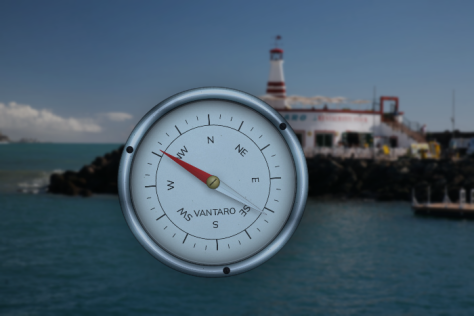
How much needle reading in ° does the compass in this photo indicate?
305 °
